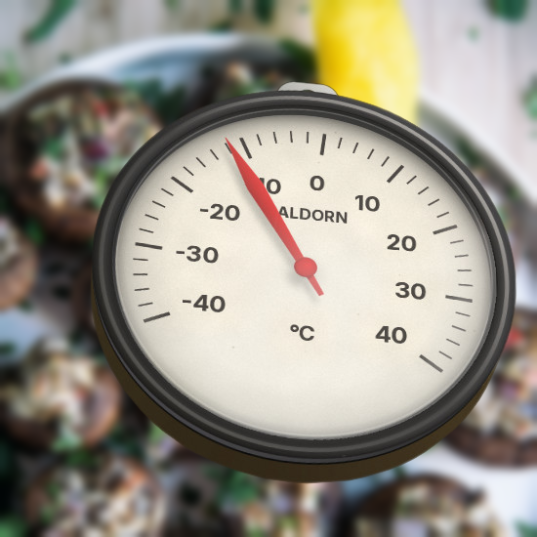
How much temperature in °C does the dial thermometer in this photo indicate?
-12 °C
